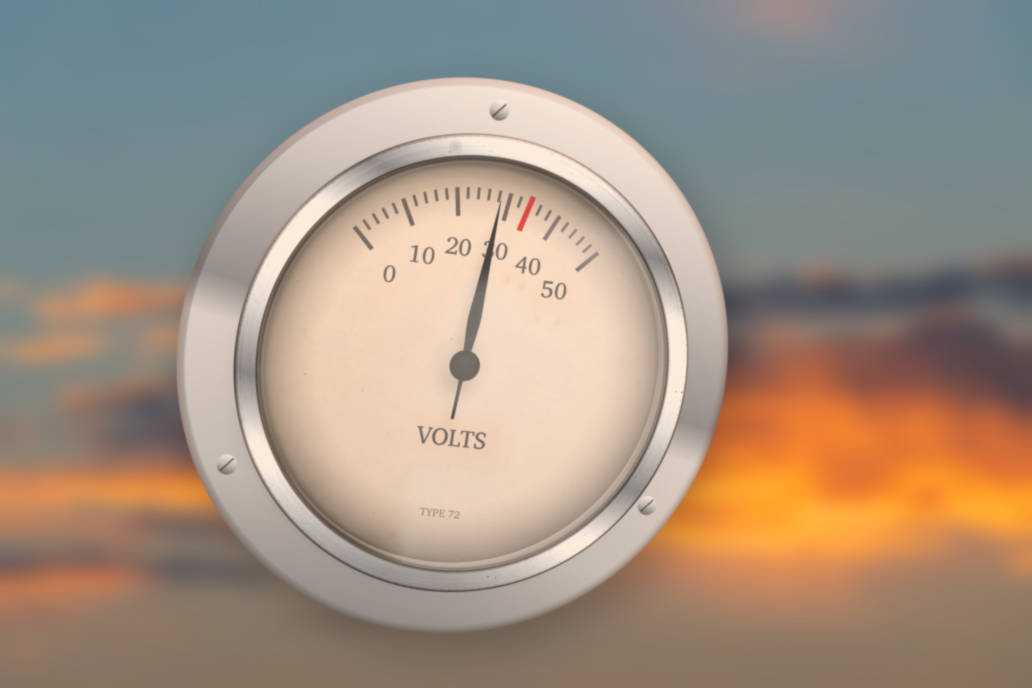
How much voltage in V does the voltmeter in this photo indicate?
28 V
